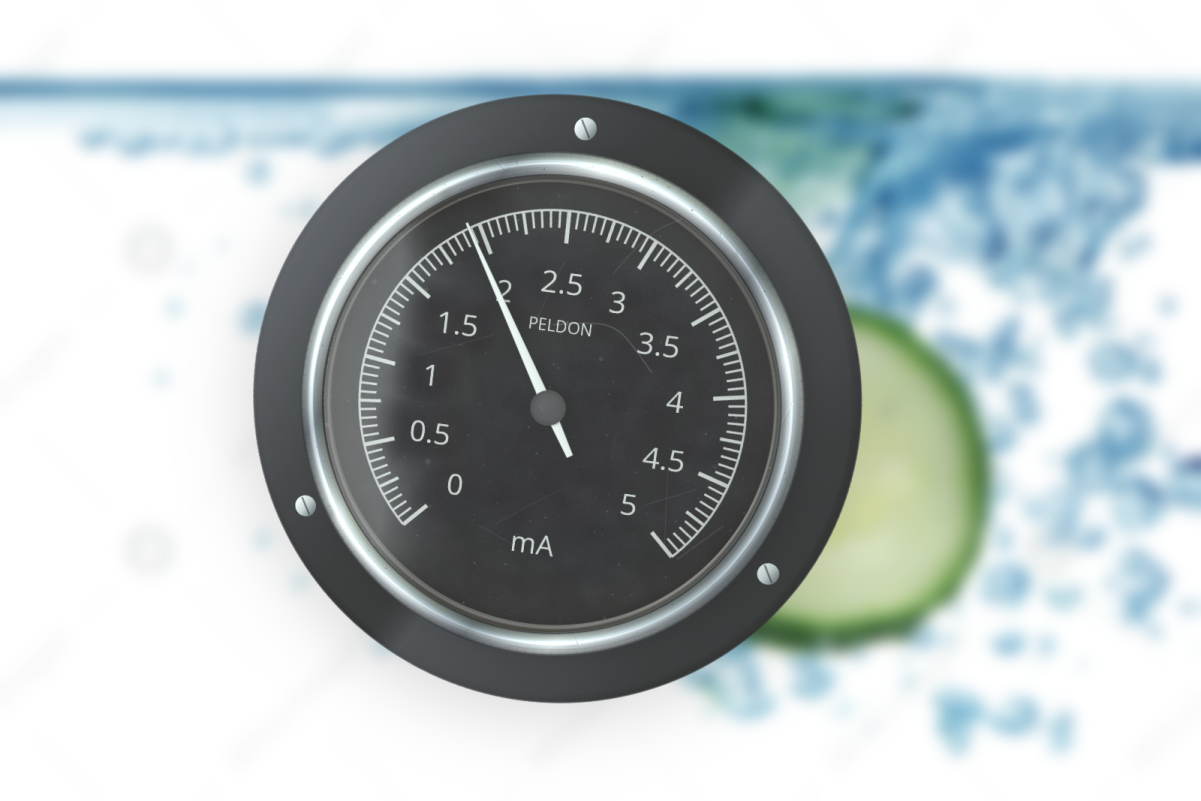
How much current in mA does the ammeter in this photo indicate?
1.95 mA
